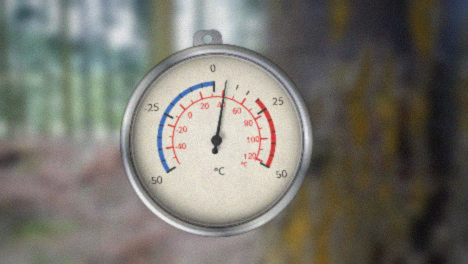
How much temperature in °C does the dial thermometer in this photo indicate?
5 °C
